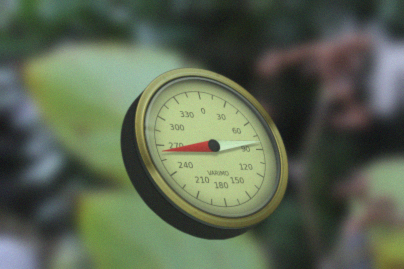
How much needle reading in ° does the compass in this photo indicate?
262.5 °
